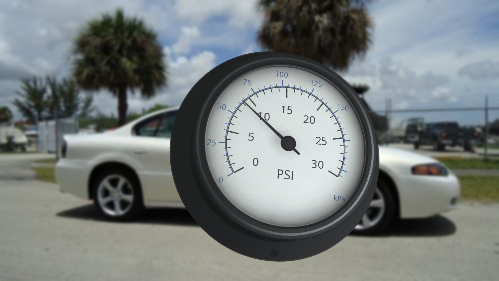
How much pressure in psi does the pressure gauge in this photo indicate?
9 psi
